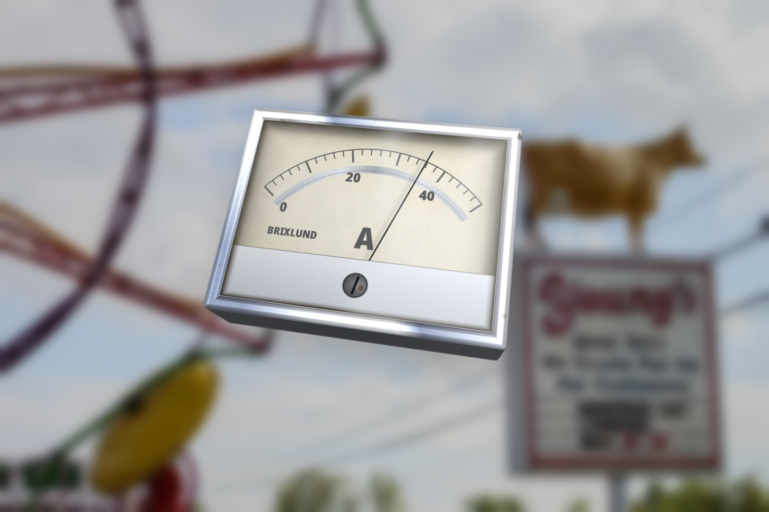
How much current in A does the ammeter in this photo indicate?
36 A
